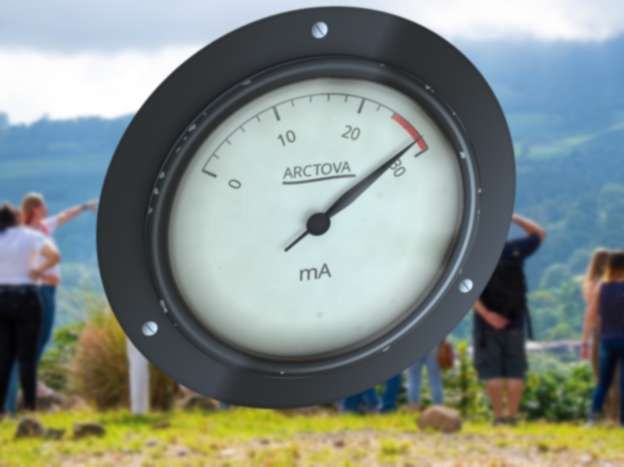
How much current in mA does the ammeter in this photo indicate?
28 mA
